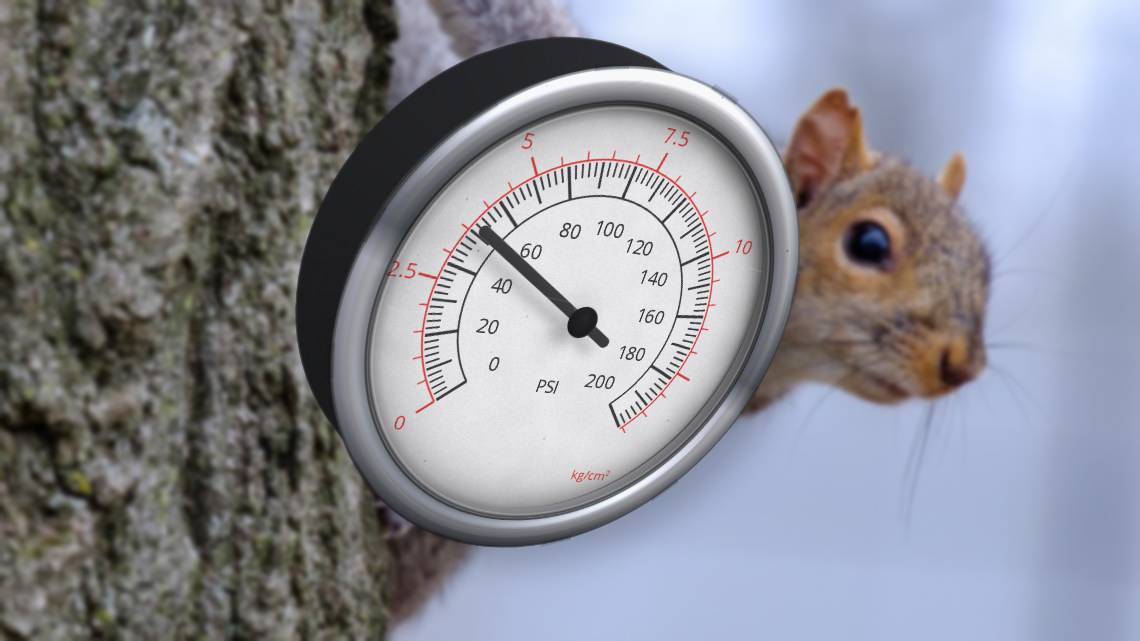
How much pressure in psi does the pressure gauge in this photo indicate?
52 psi
